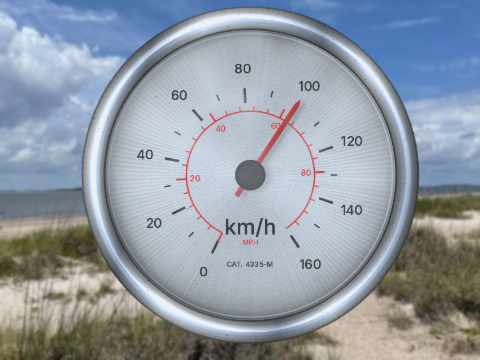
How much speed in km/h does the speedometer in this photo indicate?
100 km/h
